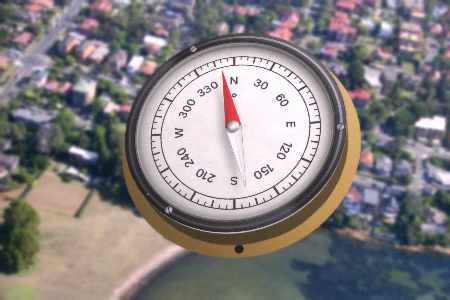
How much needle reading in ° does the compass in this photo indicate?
350 °
